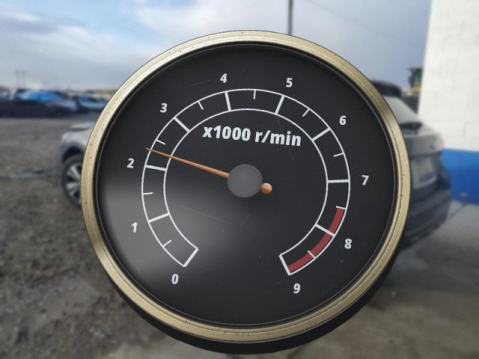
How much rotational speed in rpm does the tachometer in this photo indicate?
2250 rpm
